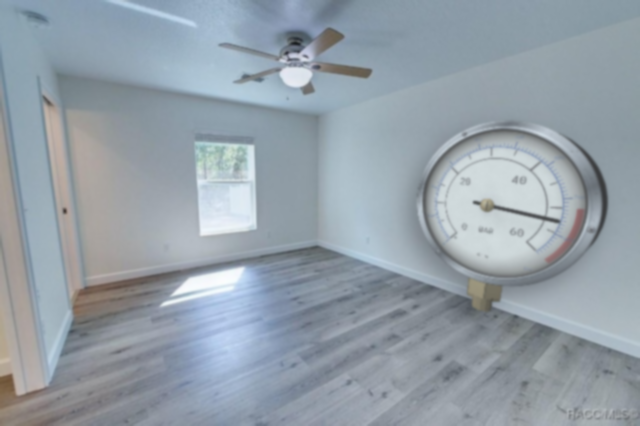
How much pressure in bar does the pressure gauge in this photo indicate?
52.5 bar
